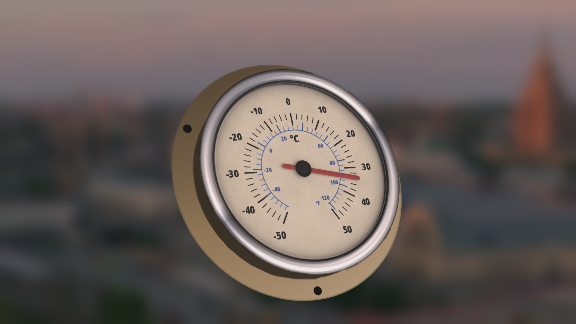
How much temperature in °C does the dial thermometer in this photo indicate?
34 °C
